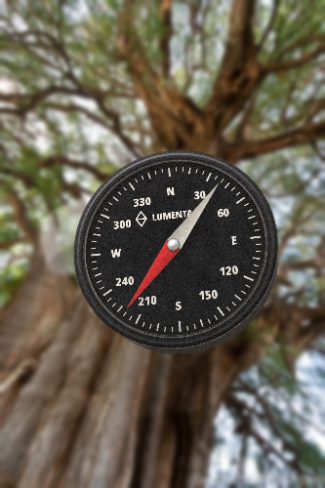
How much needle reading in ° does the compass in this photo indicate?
220 °
